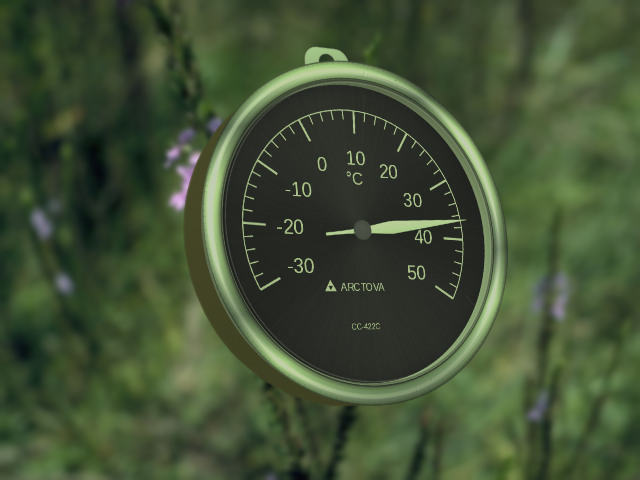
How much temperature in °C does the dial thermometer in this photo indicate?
37 °C
